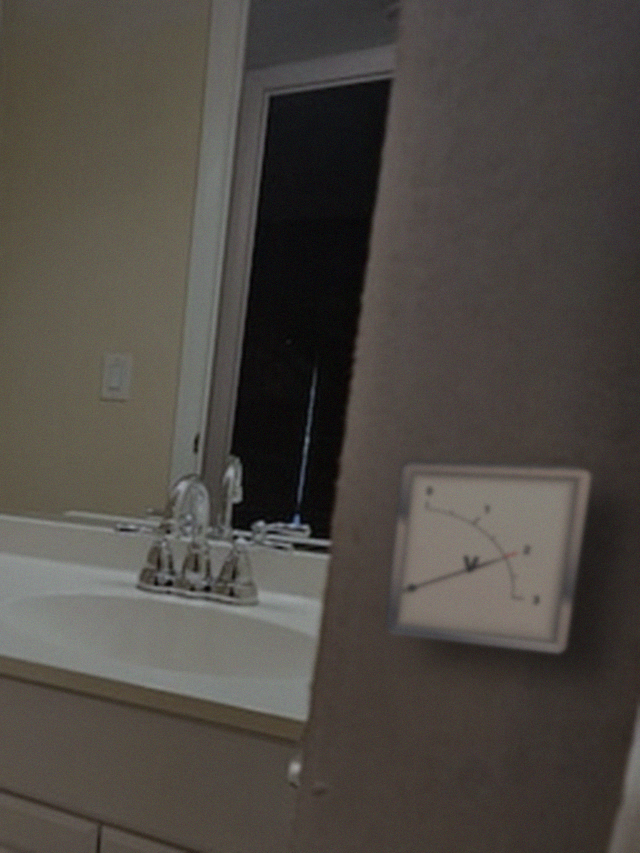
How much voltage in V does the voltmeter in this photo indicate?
2 V
